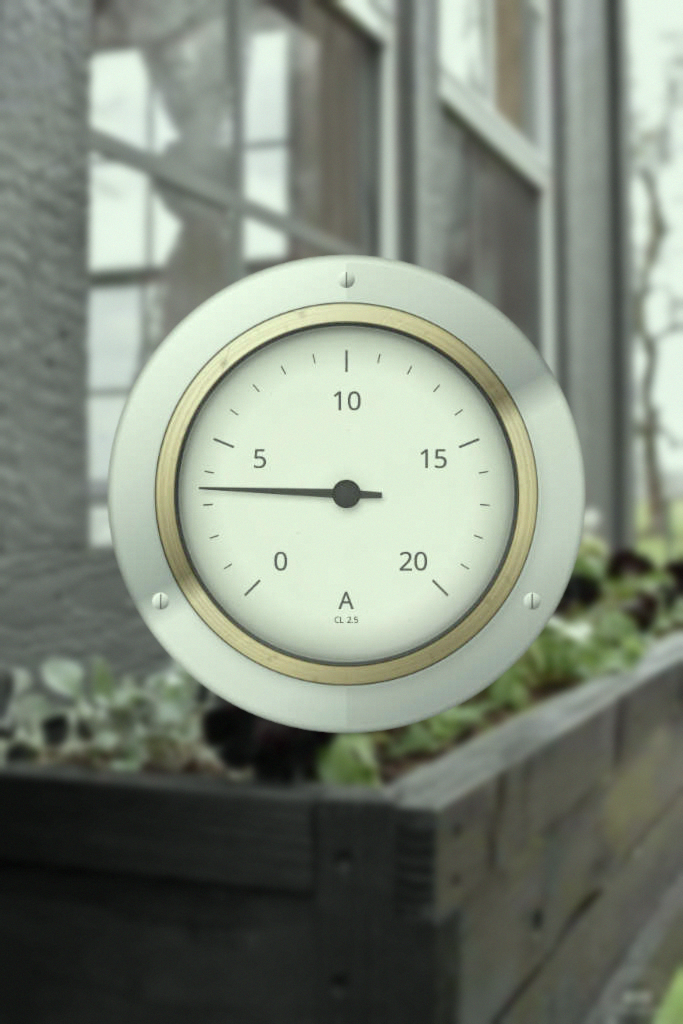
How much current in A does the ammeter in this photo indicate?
3.5 A
